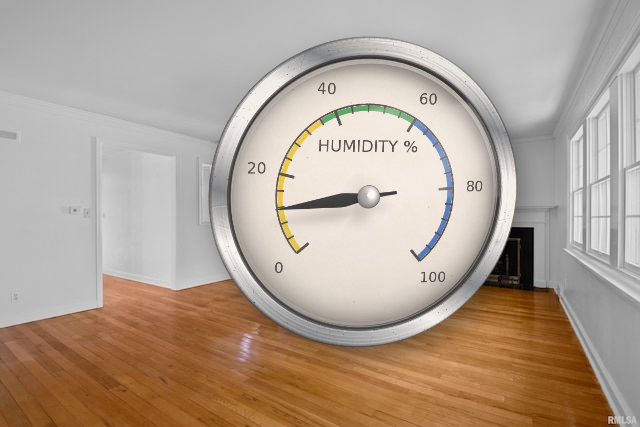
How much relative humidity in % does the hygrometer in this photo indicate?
12 %
